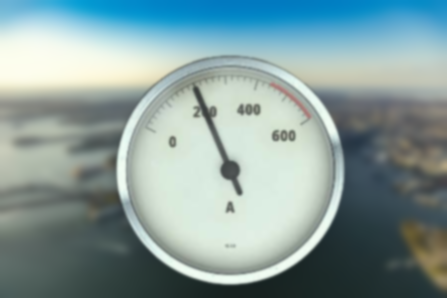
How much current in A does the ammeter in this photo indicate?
200 A
